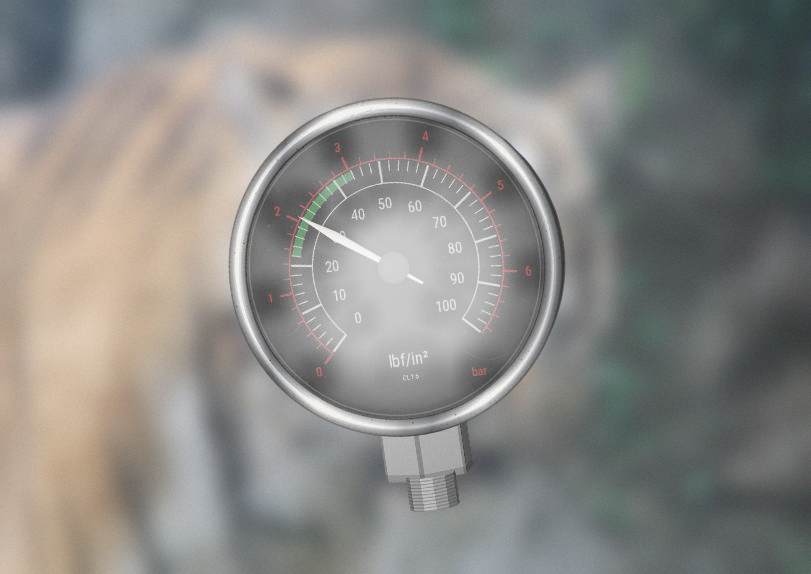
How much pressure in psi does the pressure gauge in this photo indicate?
30 psi
